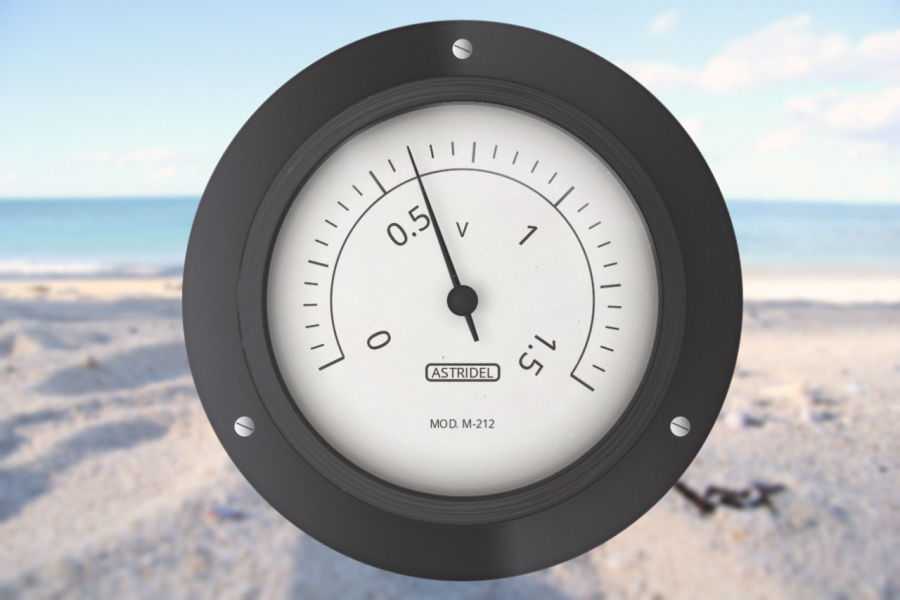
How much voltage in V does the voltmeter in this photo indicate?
0.6 V
